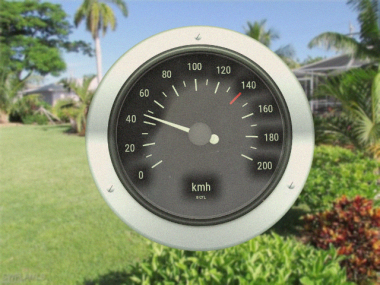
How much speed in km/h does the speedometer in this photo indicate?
45 km/h
